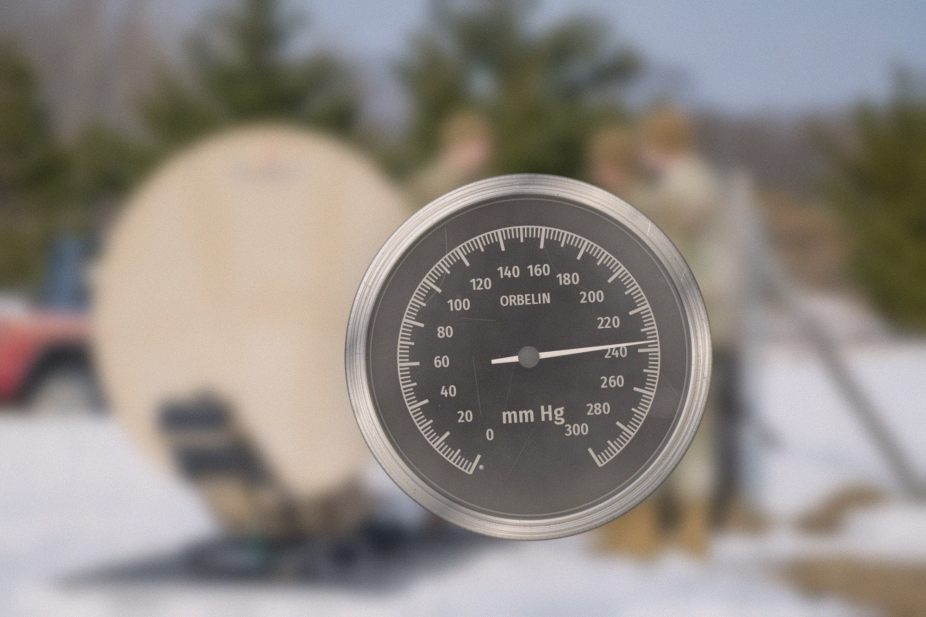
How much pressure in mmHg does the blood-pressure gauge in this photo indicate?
236 mmHg
